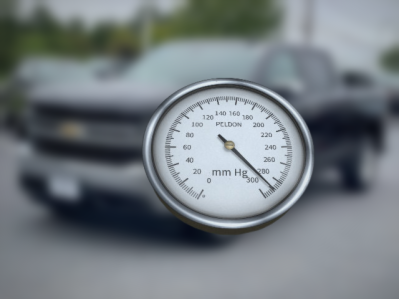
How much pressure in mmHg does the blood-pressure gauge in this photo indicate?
290 mmHg
